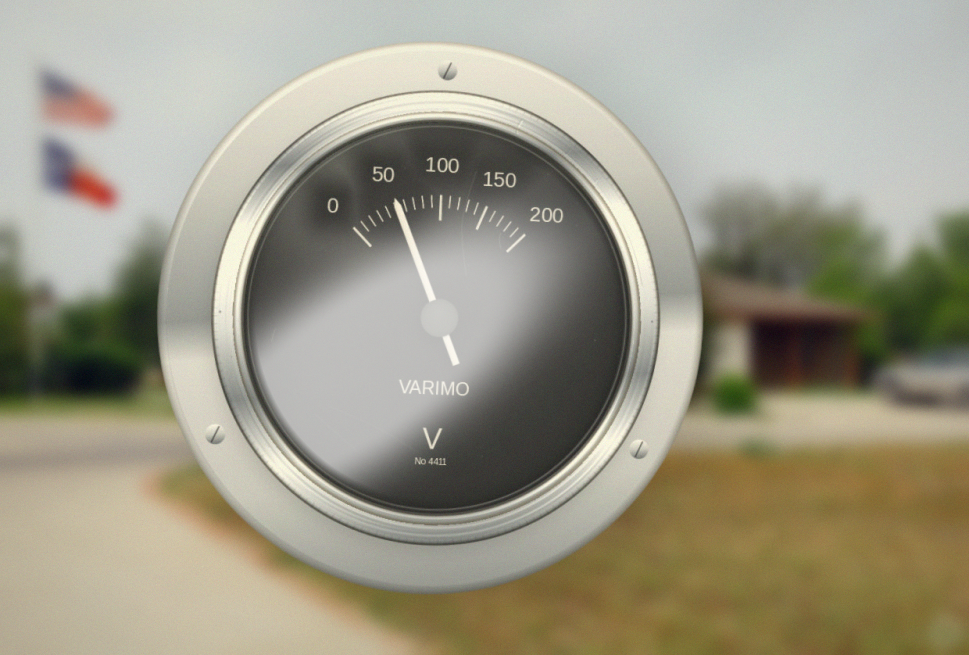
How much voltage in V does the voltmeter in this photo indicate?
50 V
